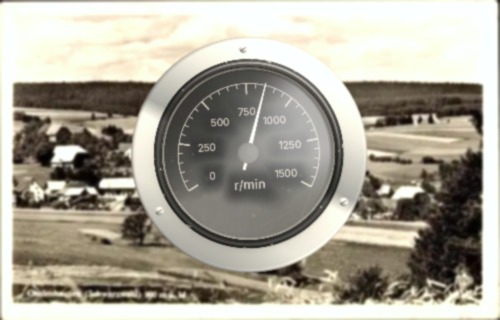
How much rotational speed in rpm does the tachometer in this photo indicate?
850 rpm
